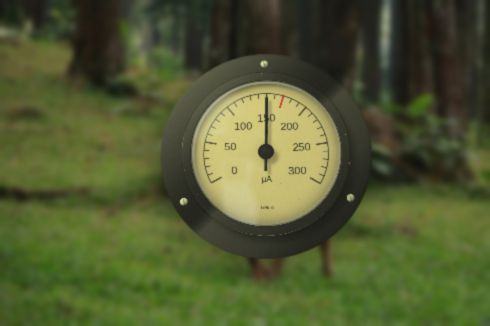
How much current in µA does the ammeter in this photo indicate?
150 µA
